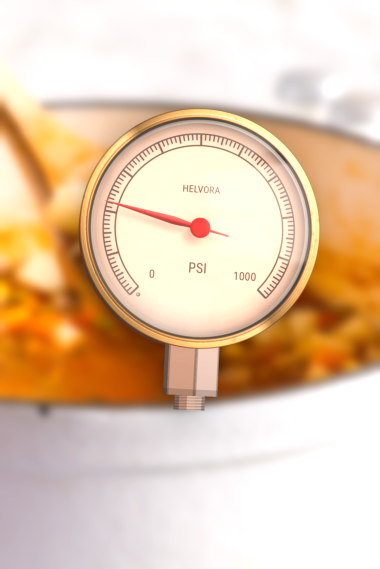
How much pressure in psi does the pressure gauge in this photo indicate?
220 psi
